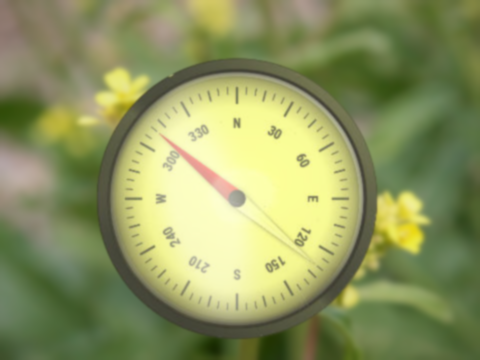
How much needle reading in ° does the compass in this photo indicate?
310 °
